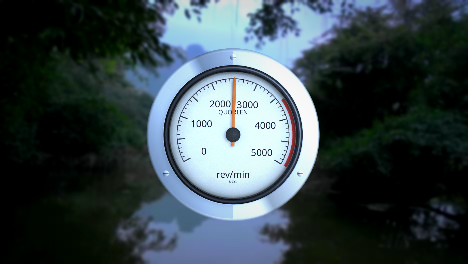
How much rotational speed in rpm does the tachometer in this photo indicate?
2500 rpm
